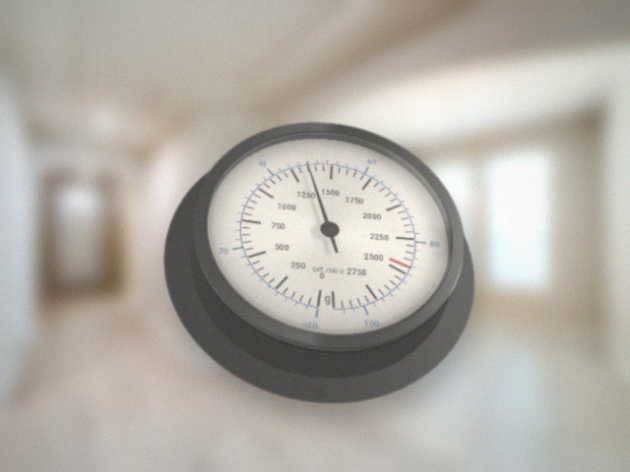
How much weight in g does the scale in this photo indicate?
1350 g
